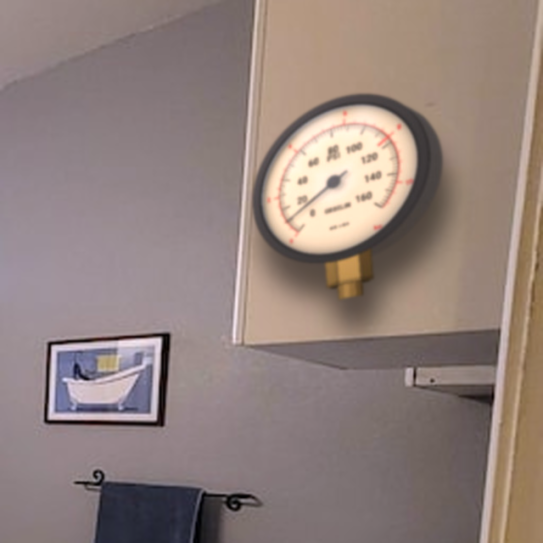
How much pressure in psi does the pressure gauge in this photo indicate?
10 psi
